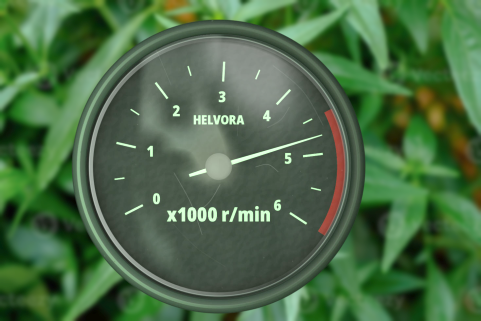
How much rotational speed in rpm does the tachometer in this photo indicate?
4750 rpm
